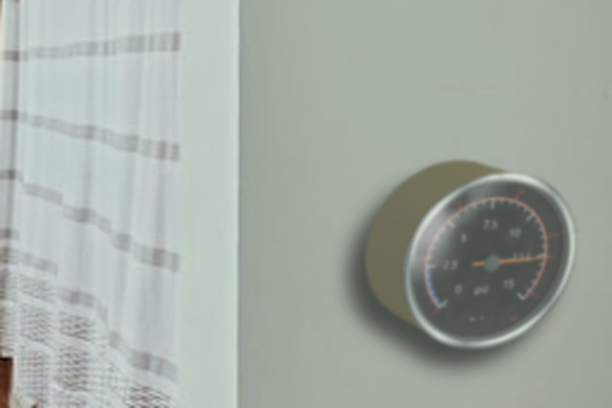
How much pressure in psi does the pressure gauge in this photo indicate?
12.5 psi
